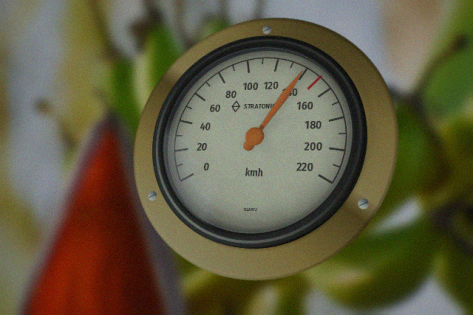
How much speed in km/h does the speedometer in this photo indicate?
140 km/h
